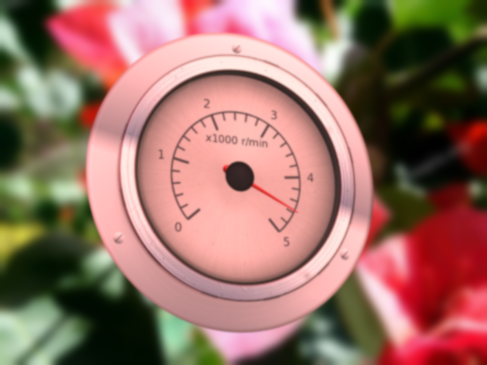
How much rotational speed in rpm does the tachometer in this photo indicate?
4600 rpm
